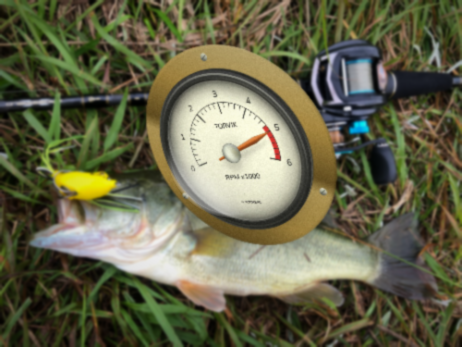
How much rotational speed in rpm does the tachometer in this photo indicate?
5000 rpm
